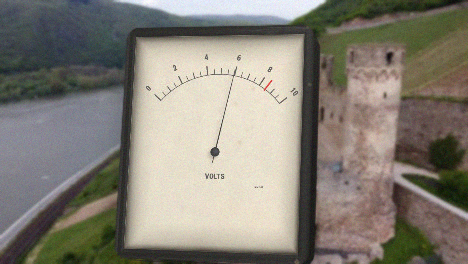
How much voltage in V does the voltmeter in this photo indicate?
6 V
